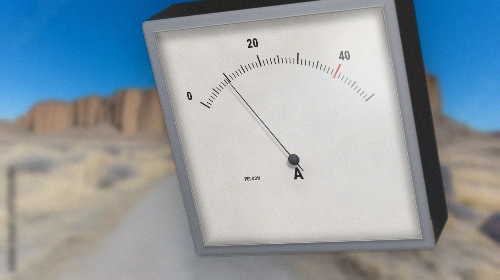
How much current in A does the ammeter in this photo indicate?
10 A
